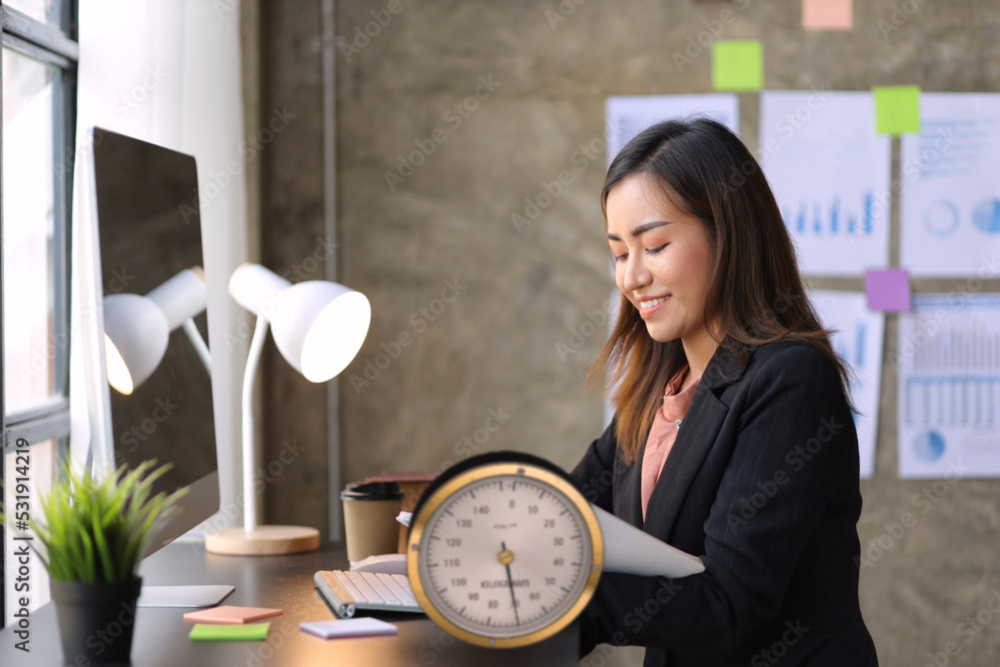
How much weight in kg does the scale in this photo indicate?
70 kg
